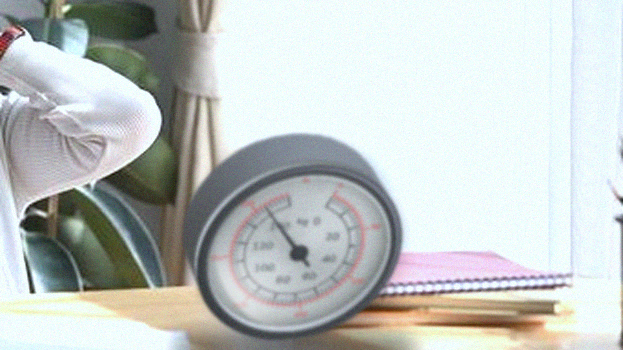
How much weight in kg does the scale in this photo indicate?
140 kg
